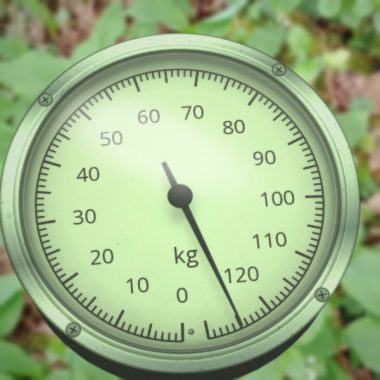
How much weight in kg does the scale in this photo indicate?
125 kg
